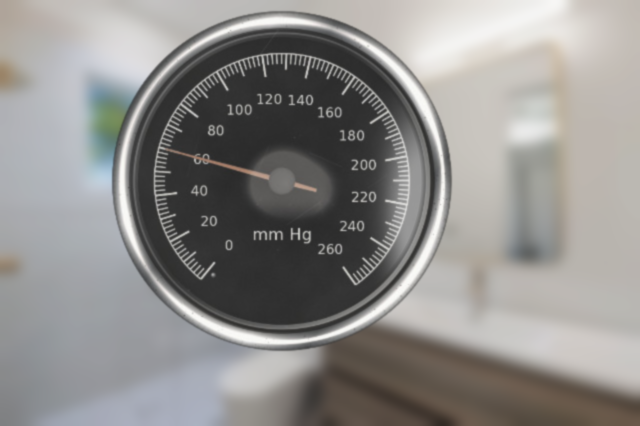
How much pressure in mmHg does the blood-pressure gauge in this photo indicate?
60 mmHg
